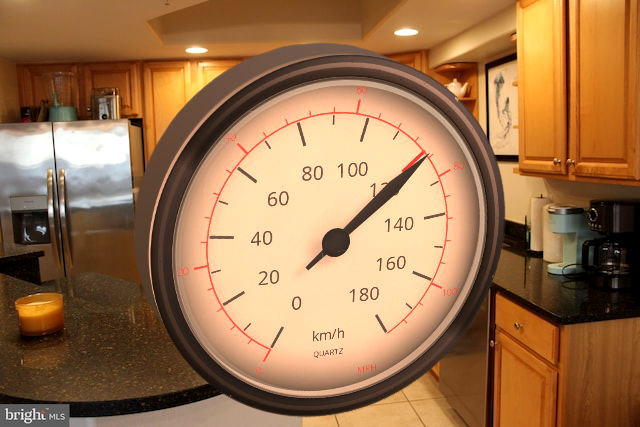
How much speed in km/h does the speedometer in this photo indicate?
120 km/h
